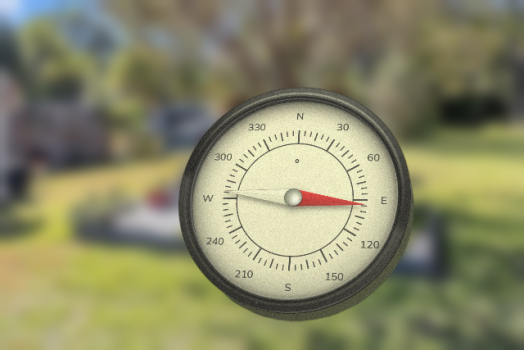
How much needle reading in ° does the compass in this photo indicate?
95 °
